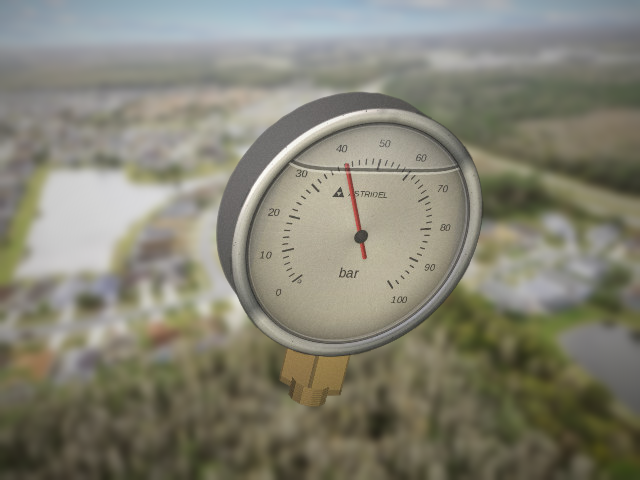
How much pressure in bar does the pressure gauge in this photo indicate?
40 bar
